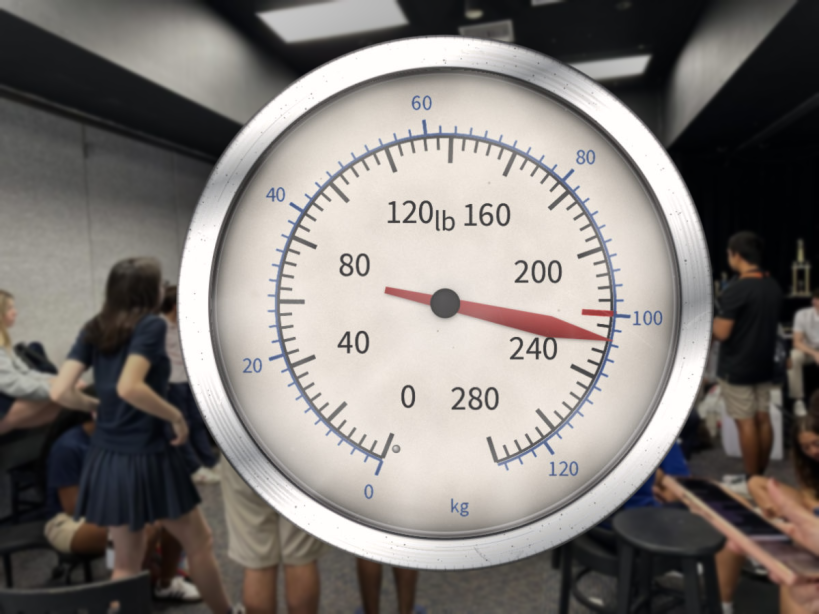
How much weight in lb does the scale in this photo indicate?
228 lb
